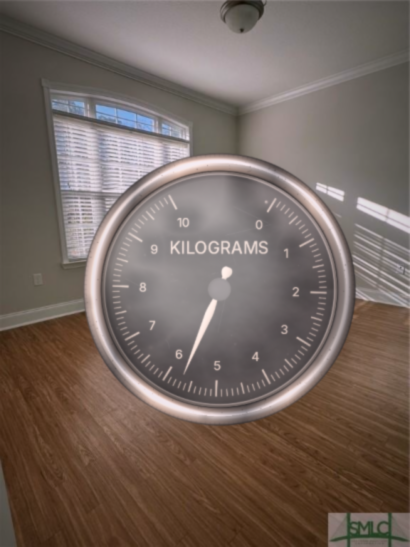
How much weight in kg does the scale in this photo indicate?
5.7 kg
